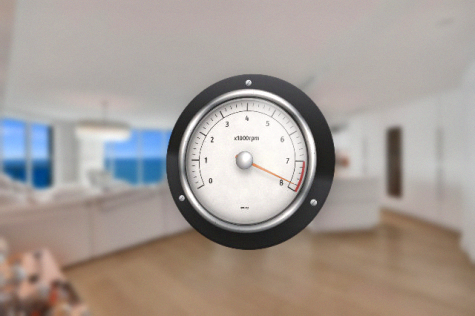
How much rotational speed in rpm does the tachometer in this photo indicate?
7800 rpm
